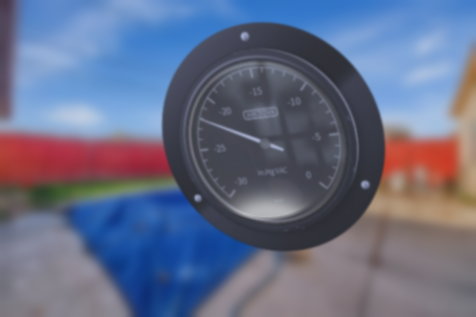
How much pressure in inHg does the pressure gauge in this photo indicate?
-22 inHg
